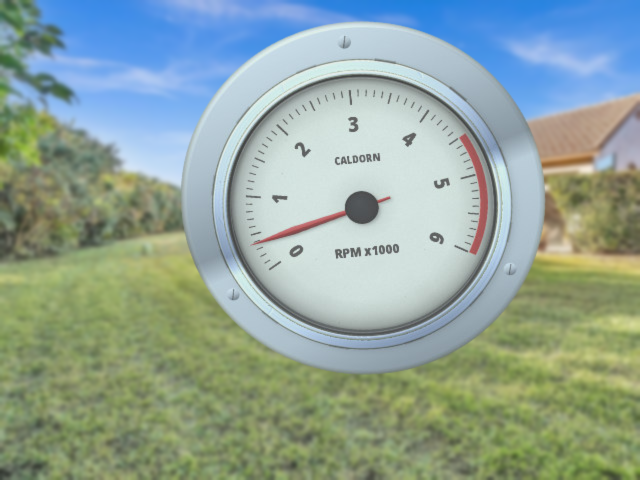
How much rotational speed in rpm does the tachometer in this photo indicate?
400 rpm
